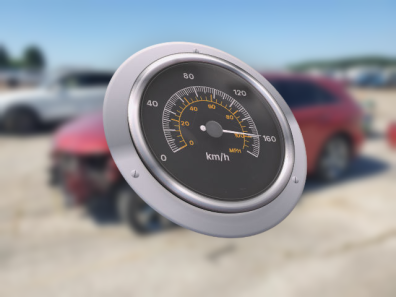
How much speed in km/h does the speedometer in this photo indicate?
160 km/h
